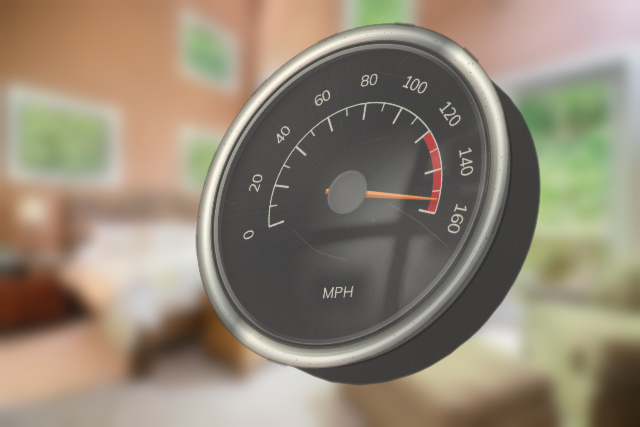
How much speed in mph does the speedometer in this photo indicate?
155 mph
